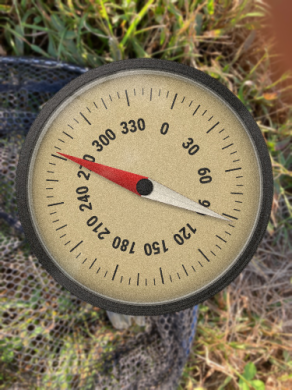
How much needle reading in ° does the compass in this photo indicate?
272.5 °
